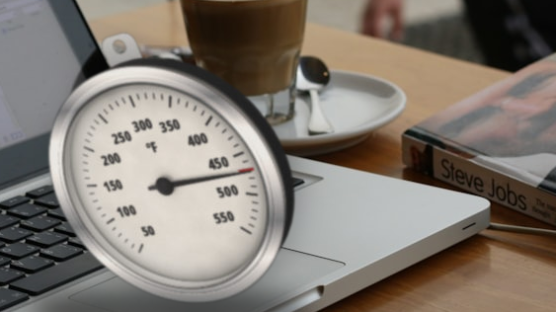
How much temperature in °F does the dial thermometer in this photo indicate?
470 °F
